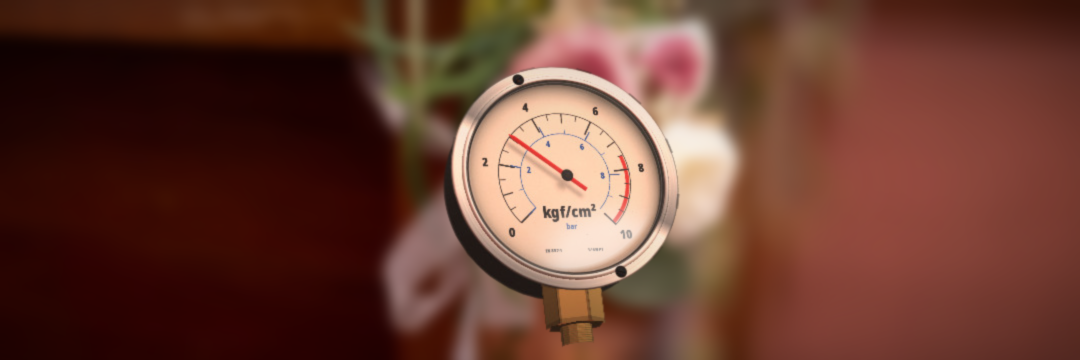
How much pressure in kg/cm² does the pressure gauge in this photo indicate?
3 kg/cm²
